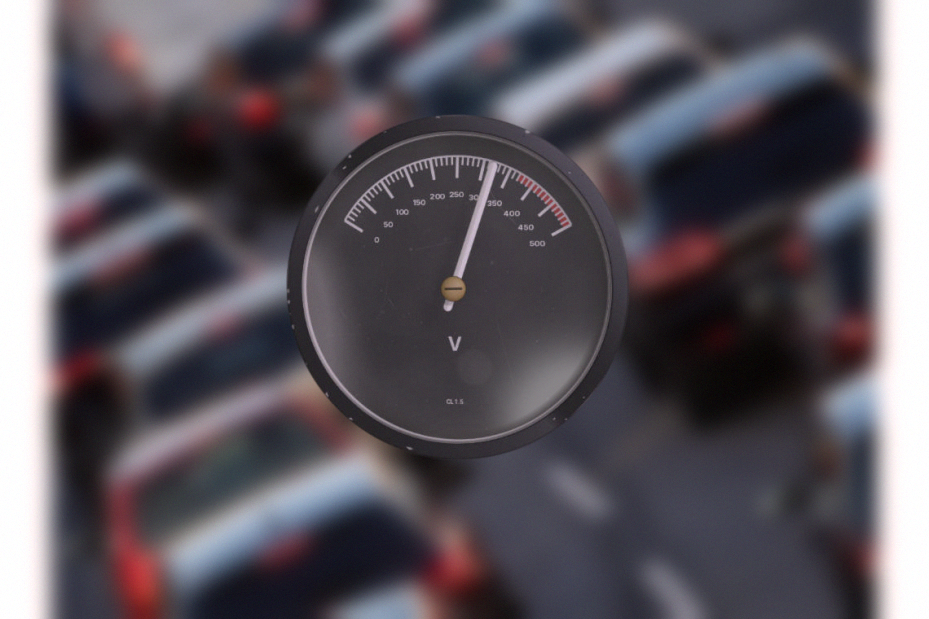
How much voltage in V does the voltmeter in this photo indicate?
320 V
